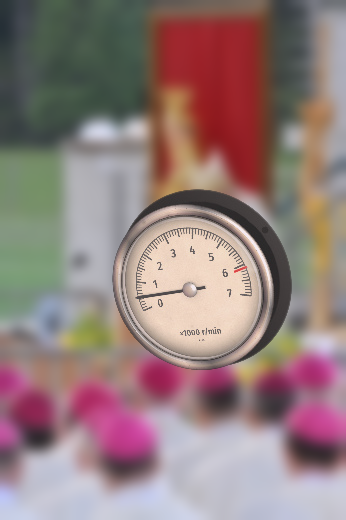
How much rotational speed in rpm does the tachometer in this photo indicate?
500 rpm
